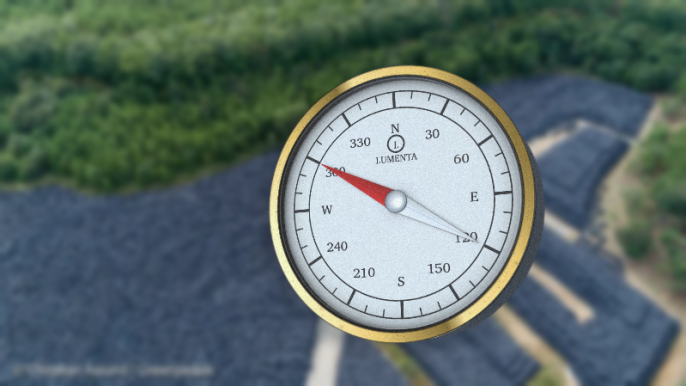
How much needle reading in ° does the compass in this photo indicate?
300 °
